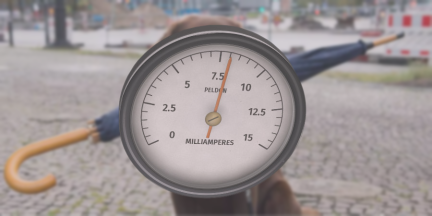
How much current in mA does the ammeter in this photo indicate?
8 mA
